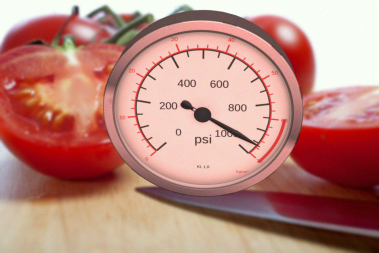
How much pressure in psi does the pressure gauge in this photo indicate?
950 psi
